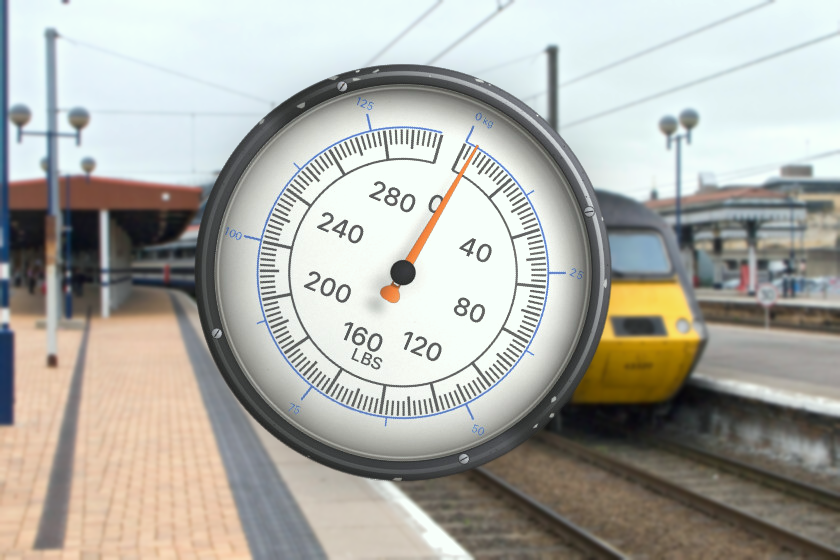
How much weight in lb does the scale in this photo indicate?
4 lb
